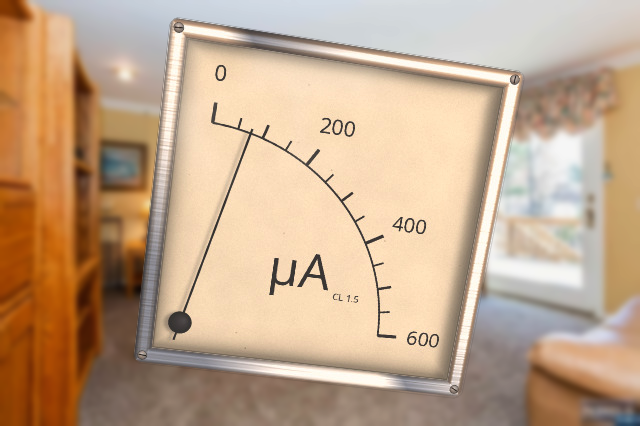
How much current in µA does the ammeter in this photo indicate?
75 µA
